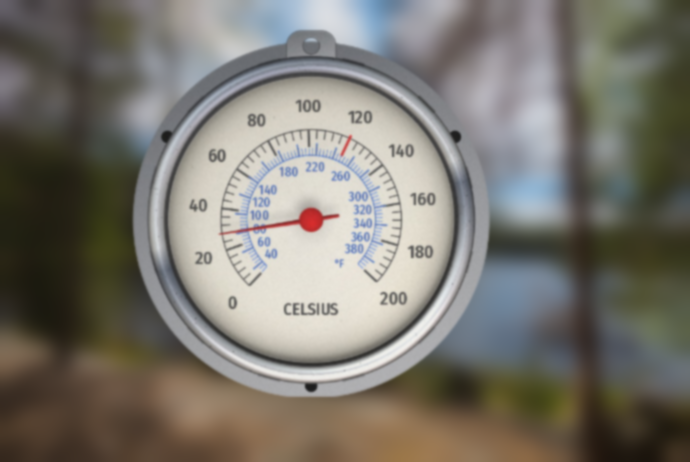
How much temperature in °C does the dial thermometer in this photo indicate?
28 °C
